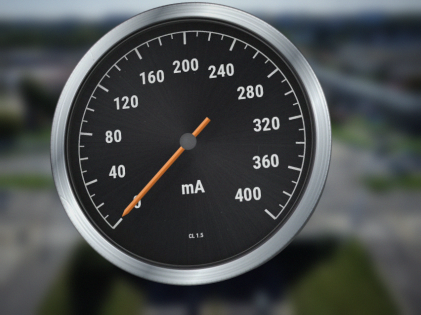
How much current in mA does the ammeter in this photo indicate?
0 mA
